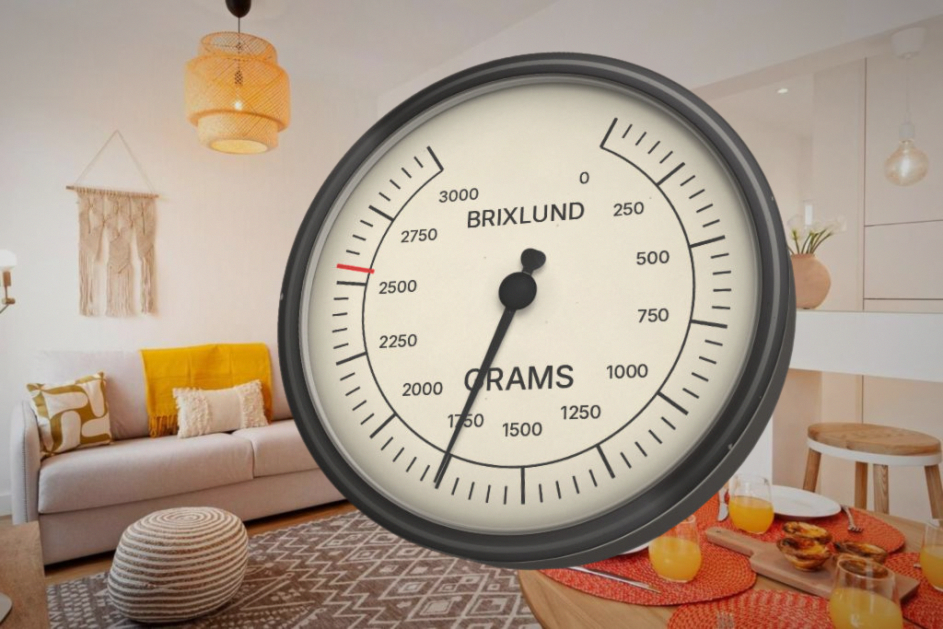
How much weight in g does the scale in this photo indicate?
1750 g
